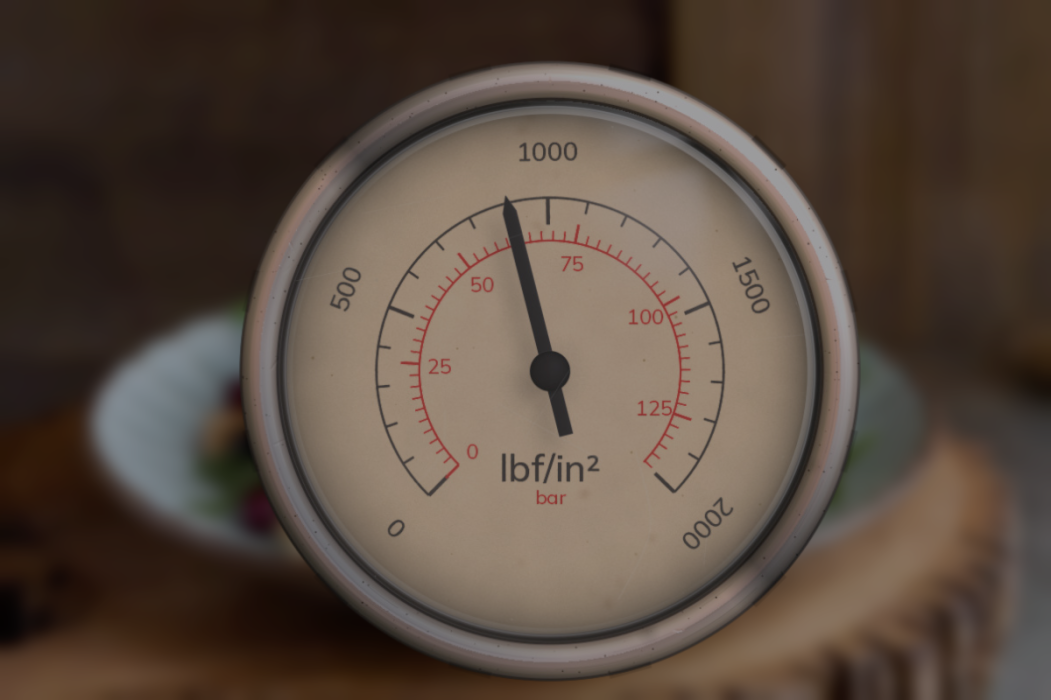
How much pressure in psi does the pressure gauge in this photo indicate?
900 psi
